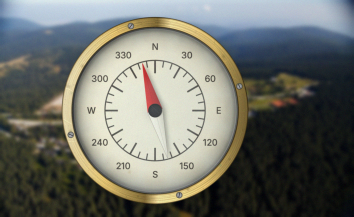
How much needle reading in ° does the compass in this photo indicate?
345 °
